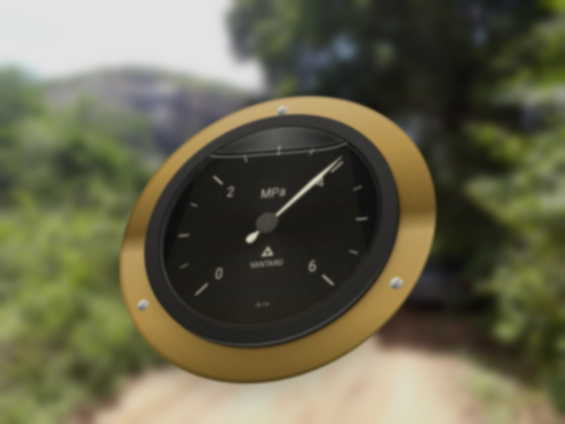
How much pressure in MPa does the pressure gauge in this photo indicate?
4 MPa
